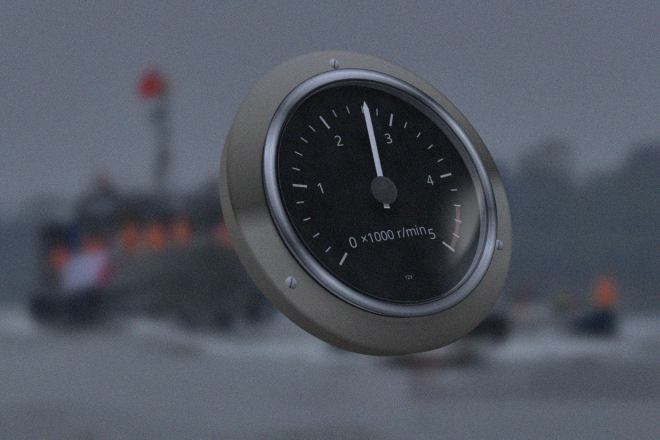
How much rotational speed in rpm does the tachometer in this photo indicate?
2600 rpm
